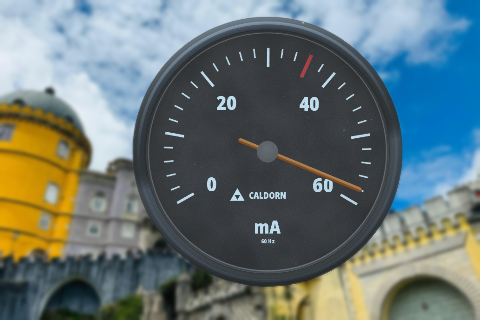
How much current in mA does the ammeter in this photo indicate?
58 mA
